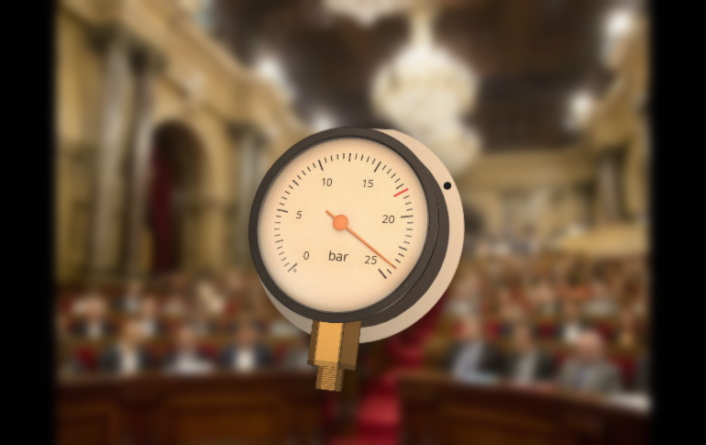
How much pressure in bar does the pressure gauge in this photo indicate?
24 bar
